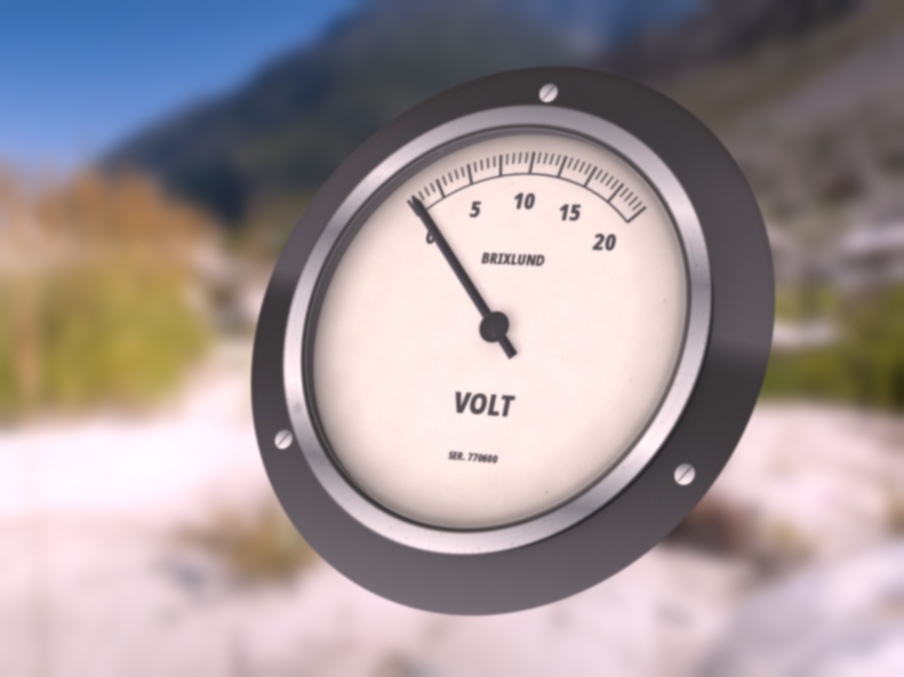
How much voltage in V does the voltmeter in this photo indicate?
0.5 V
